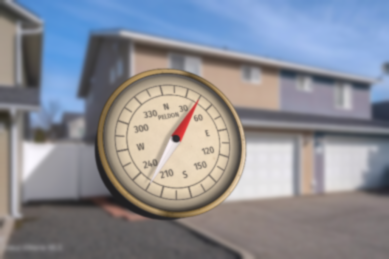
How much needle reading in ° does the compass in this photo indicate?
45 °
